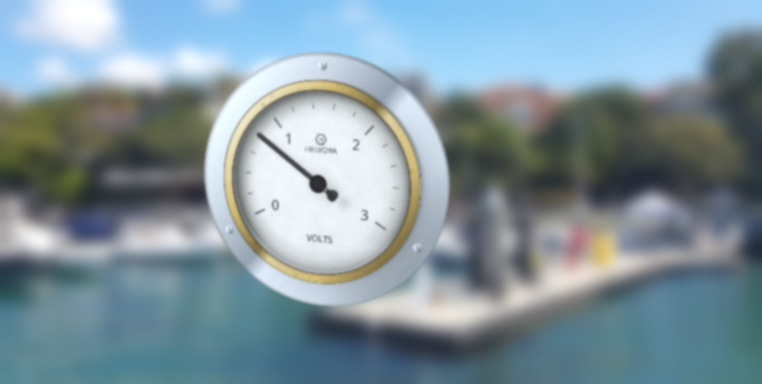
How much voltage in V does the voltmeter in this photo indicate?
0.8 V
